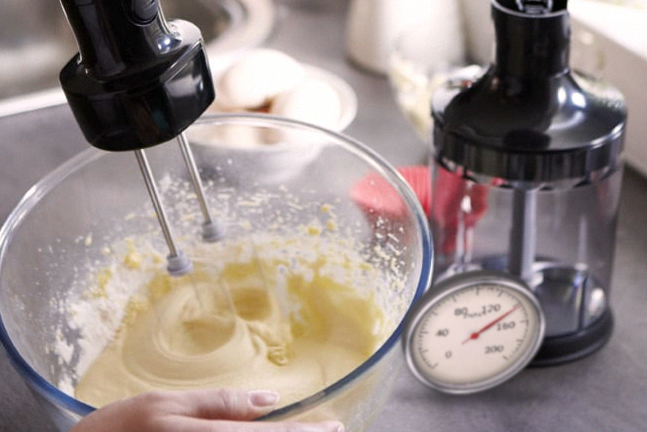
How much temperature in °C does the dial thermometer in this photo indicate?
140 °C
